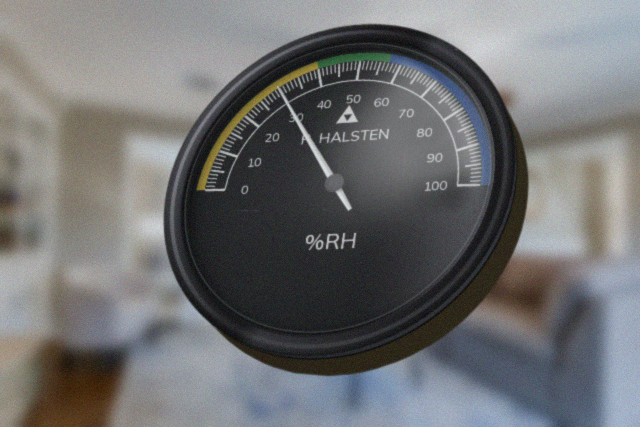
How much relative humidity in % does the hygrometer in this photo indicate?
30 %
